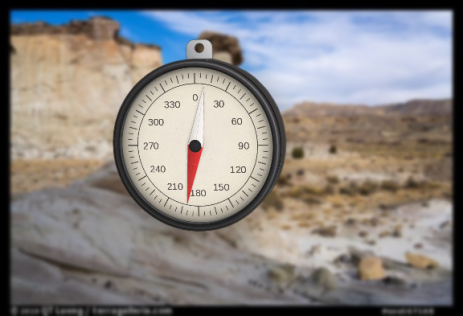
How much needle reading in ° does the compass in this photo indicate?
190 °
